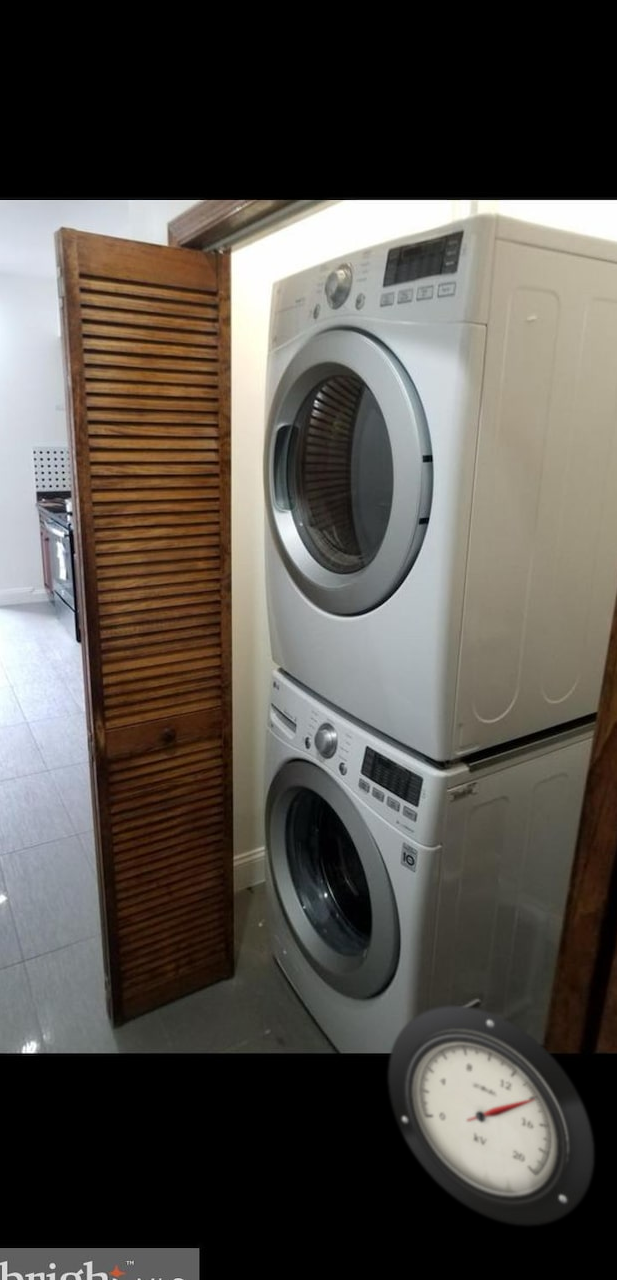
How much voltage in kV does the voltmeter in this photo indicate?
14 kV
